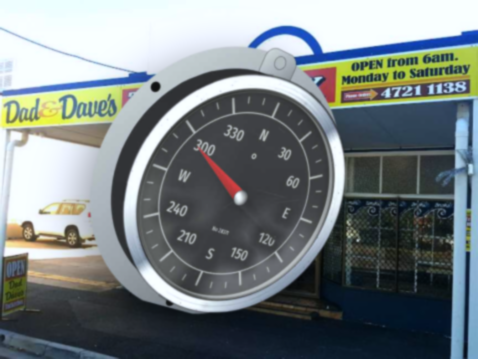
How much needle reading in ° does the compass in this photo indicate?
295 °
